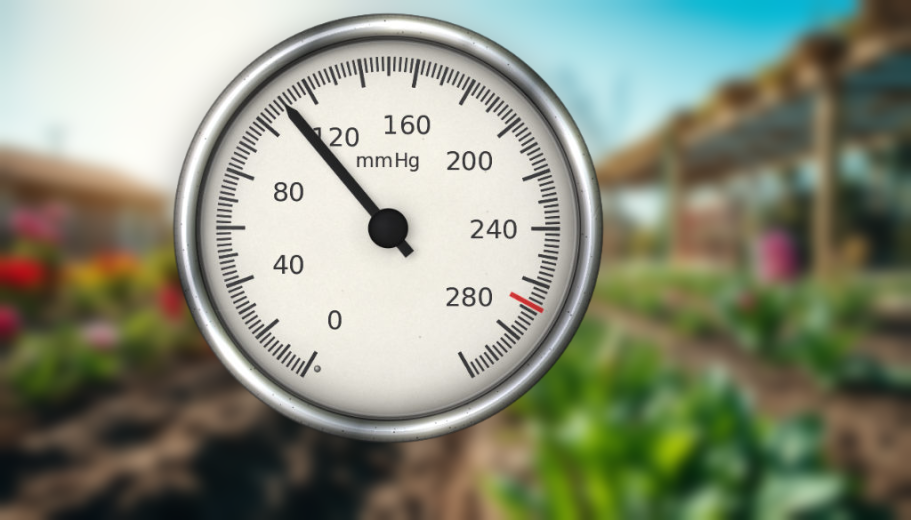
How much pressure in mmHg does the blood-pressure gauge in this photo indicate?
110 mmHg
